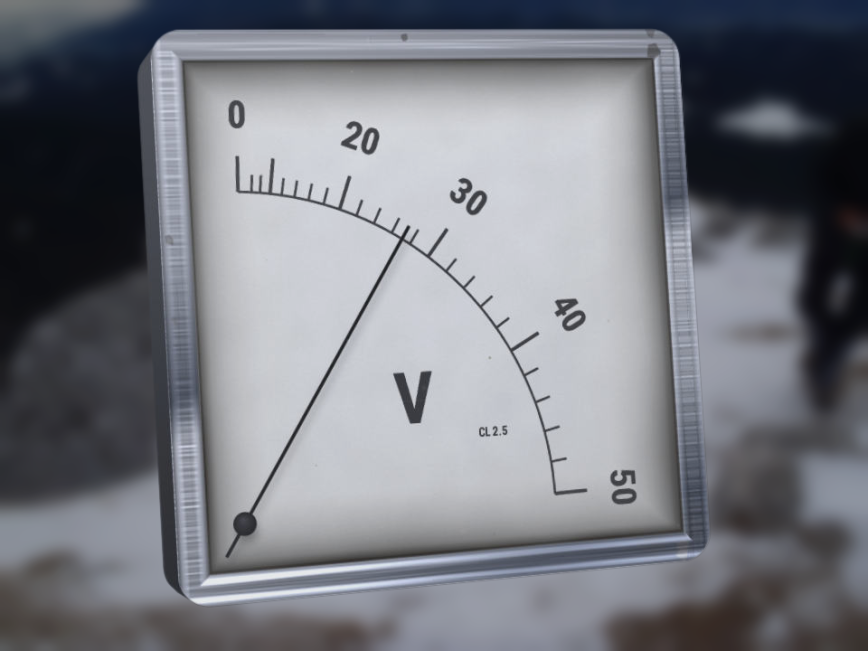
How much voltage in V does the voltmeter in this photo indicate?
27 V
